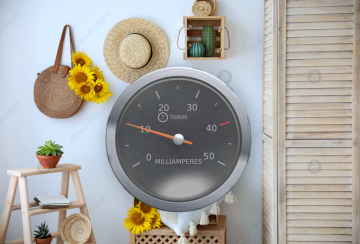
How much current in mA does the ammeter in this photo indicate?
10 mA
